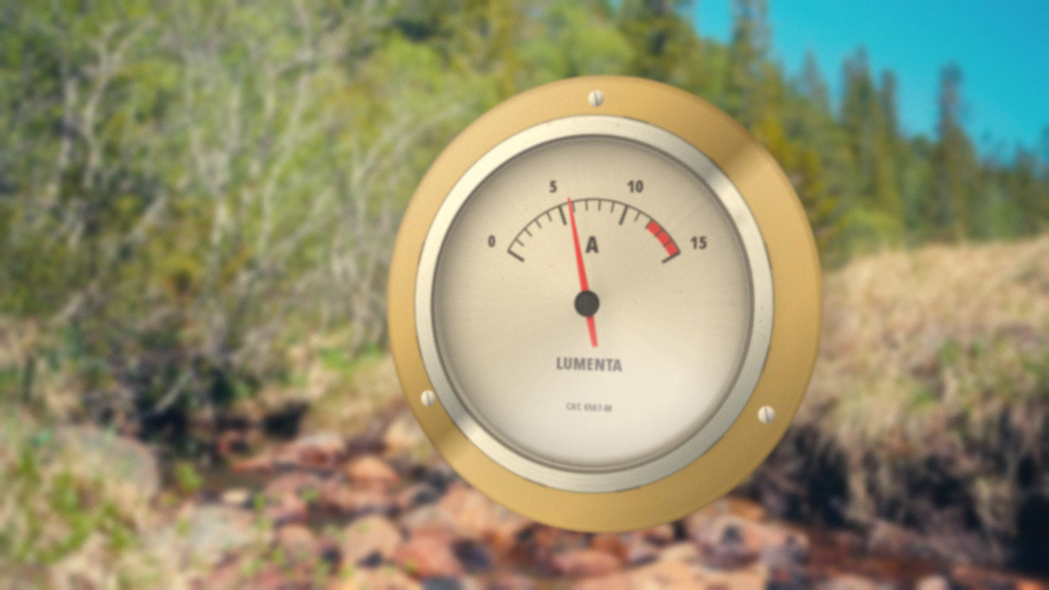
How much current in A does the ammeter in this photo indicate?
6 A
